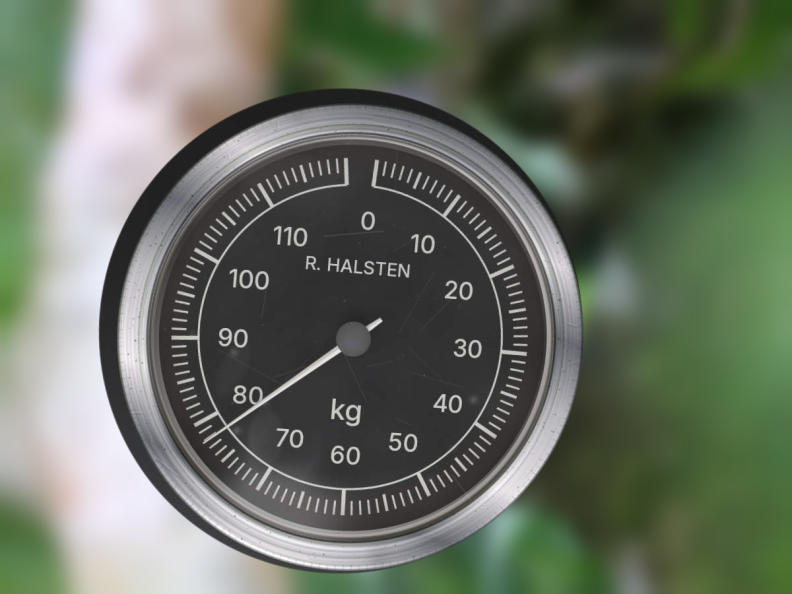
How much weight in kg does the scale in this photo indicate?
78 kg
